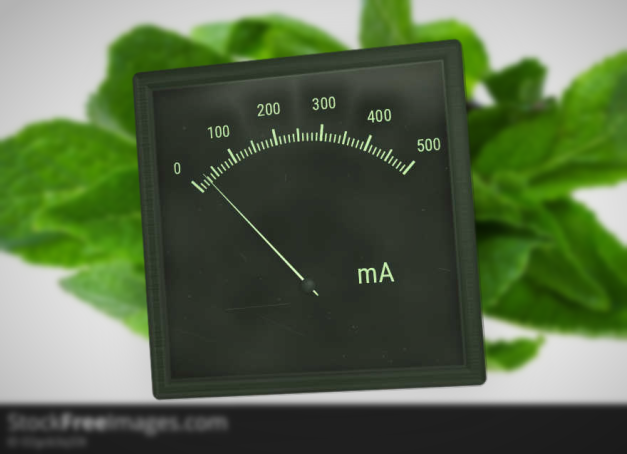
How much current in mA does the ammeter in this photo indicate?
30 mA
